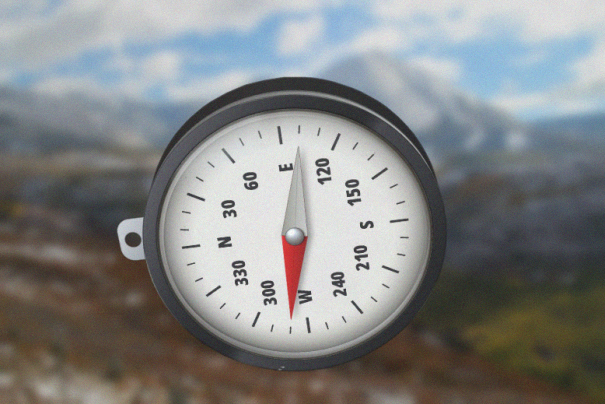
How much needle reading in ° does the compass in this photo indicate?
280 °
